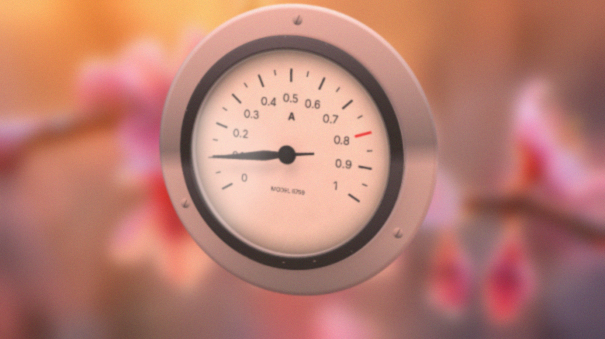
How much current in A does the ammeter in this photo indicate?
0.1 A
